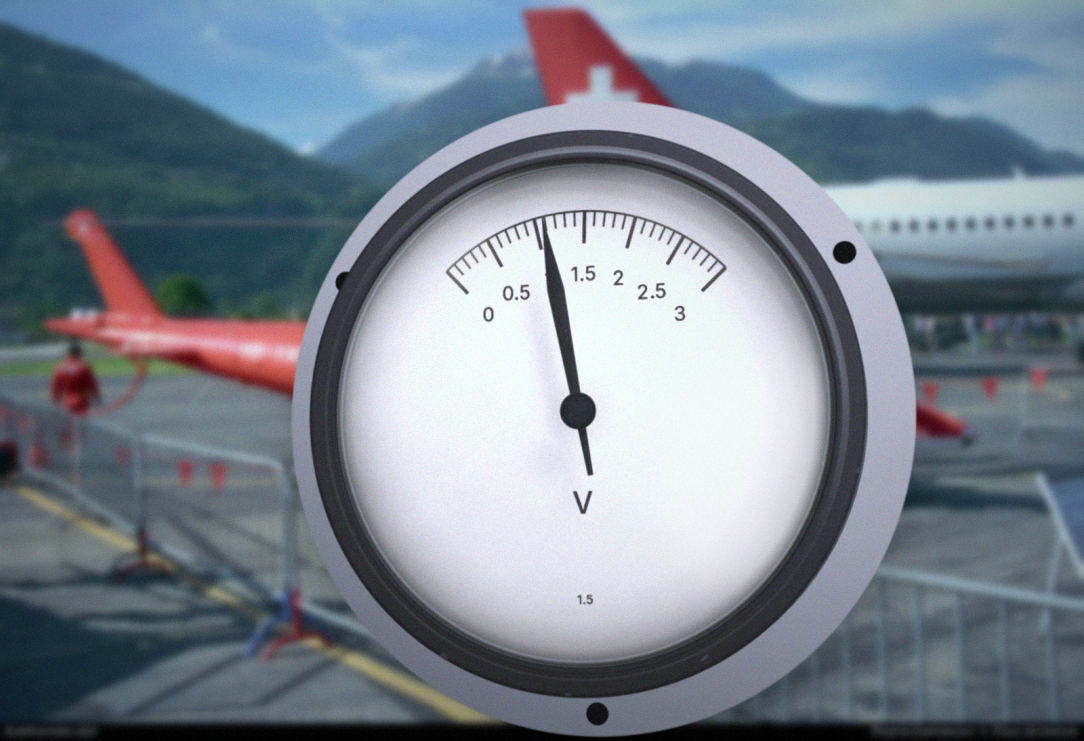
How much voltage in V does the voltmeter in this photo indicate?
1.1 V
